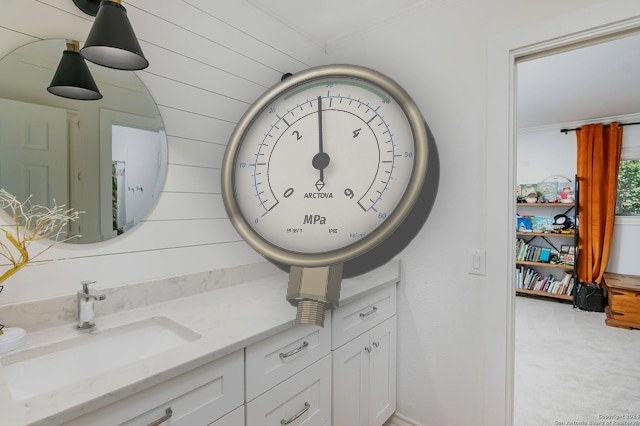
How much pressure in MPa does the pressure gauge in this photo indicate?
2.8 MPa
